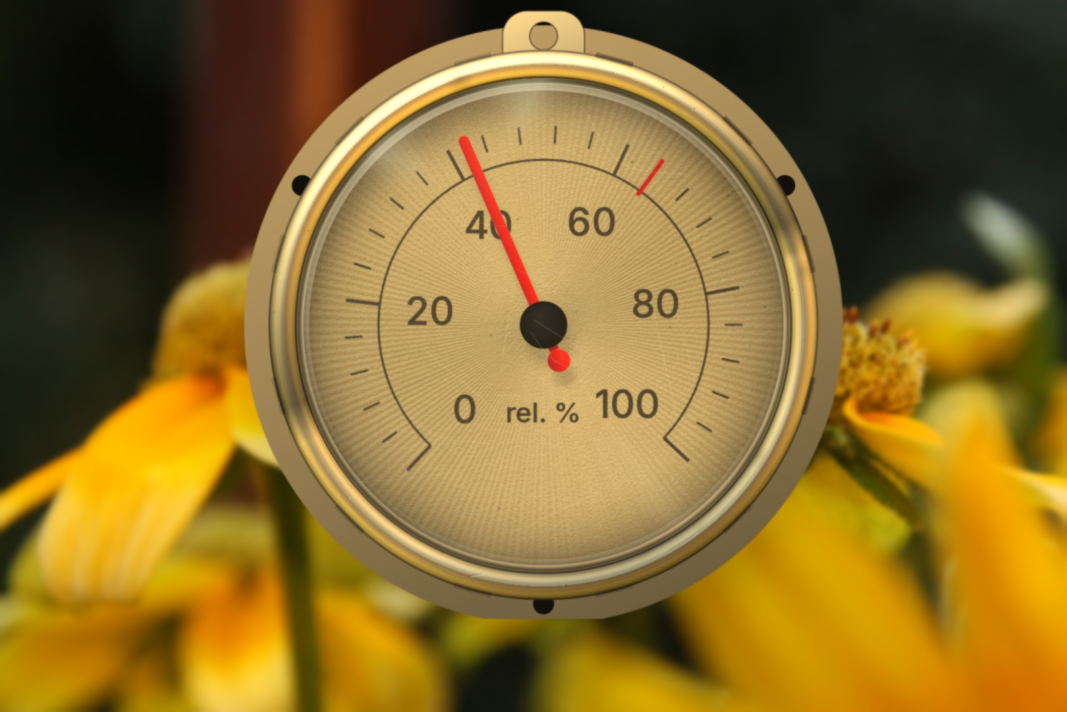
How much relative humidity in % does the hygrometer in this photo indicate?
42 %
